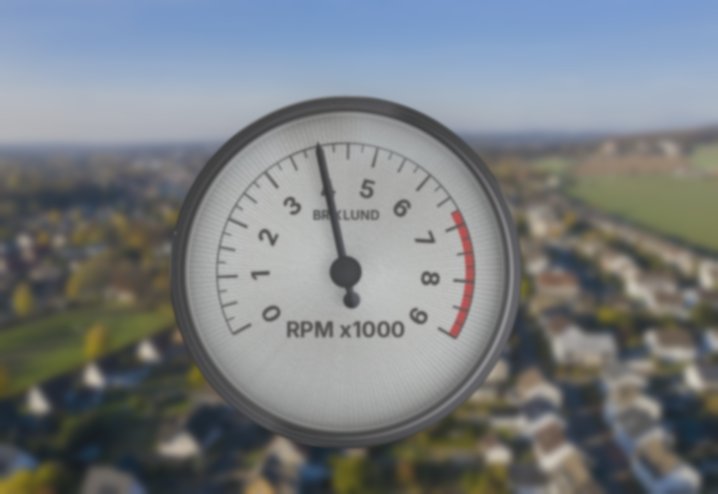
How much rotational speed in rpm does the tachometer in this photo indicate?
4000 rpm
